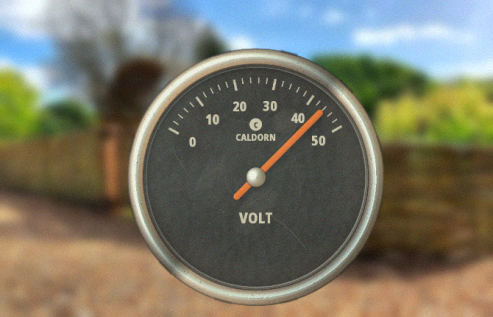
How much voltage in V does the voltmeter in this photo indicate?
44 V
